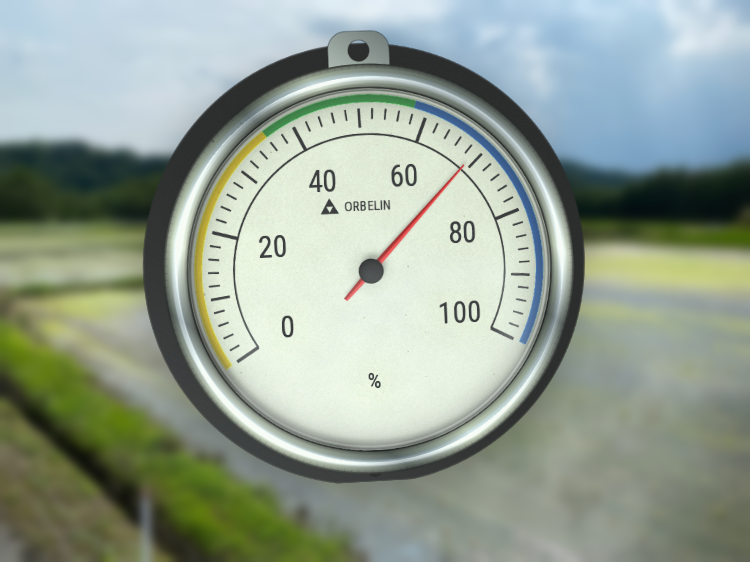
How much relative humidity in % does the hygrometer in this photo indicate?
69 %
